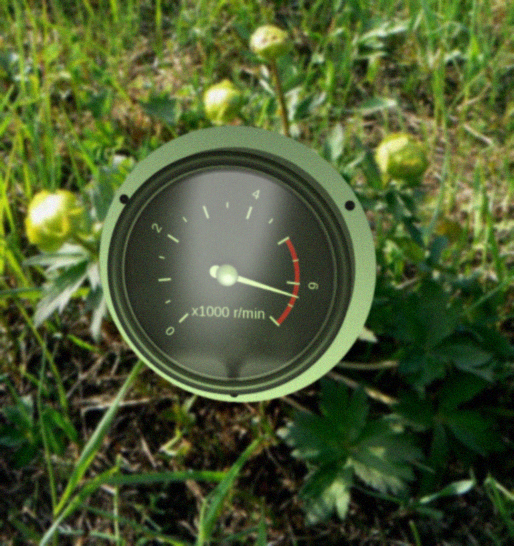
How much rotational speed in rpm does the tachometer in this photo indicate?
6250 rpm
